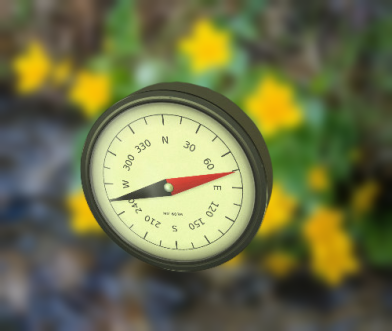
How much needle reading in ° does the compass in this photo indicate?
75 °
